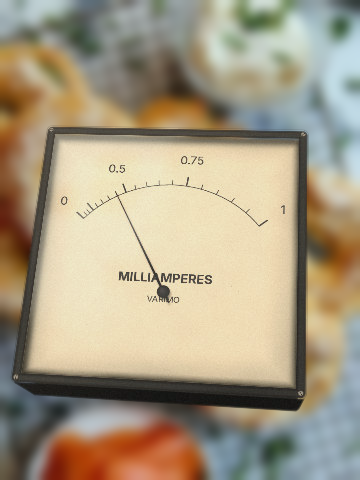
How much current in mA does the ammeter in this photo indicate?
0.45 mA
